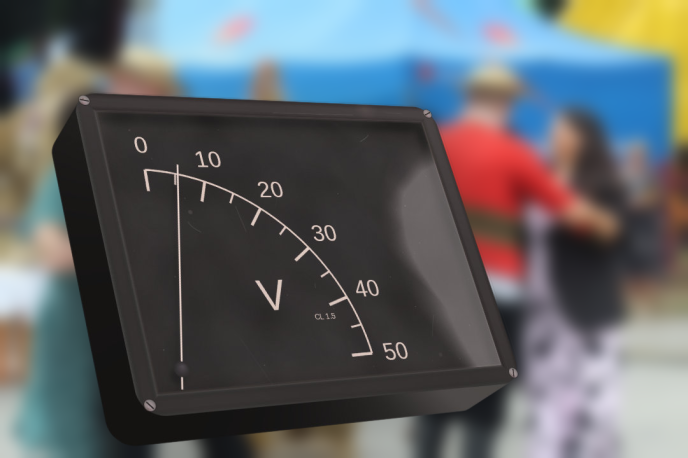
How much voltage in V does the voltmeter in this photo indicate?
5 V
